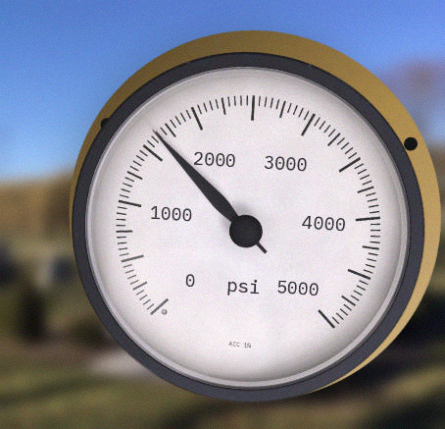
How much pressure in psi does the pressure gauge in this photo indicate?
1650 psi
